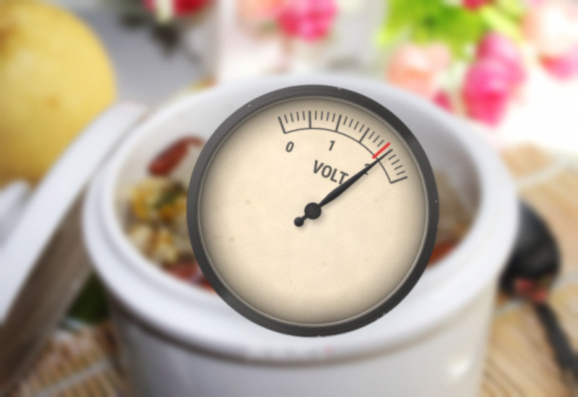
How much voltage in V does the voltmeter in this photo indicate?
2 V
